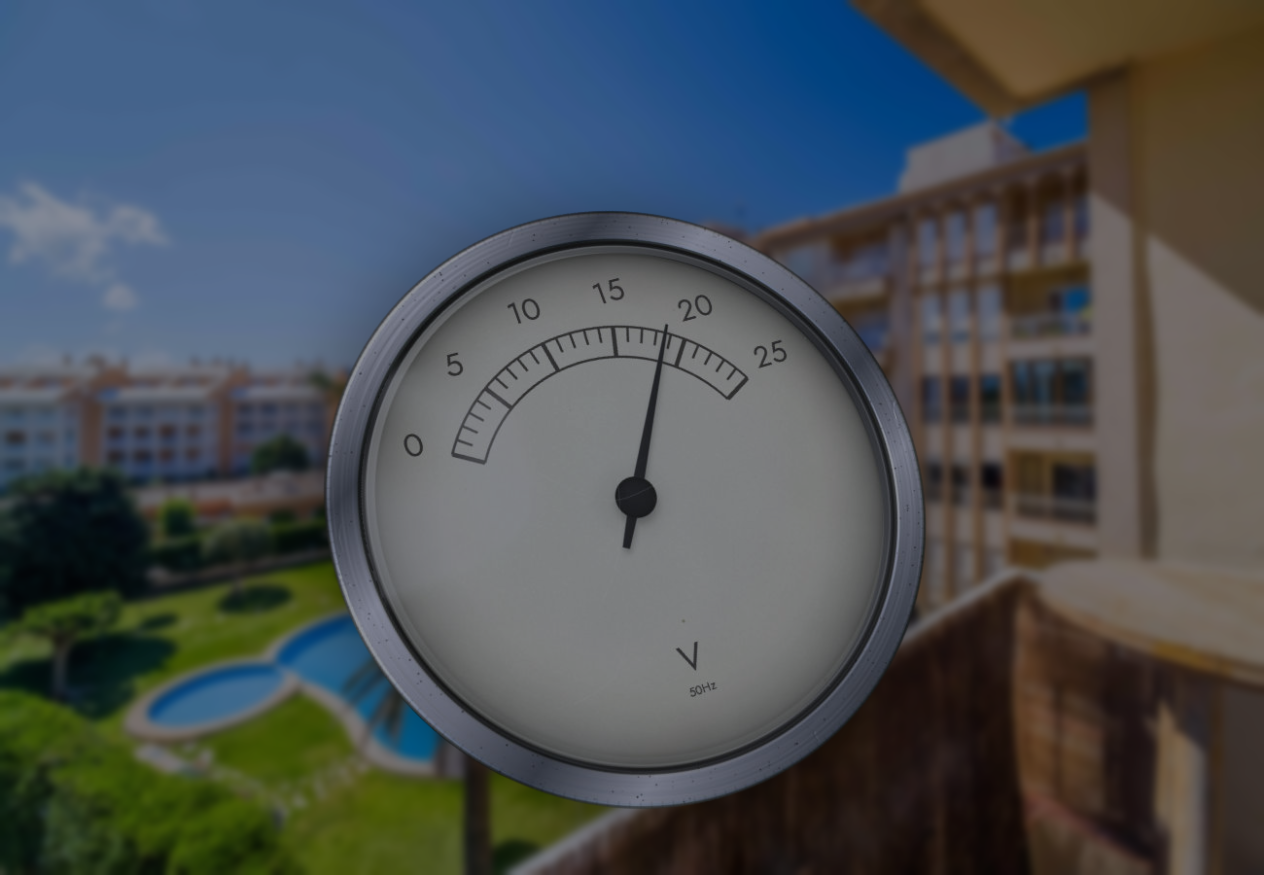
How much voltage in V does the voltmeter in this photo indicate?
18.5 V
